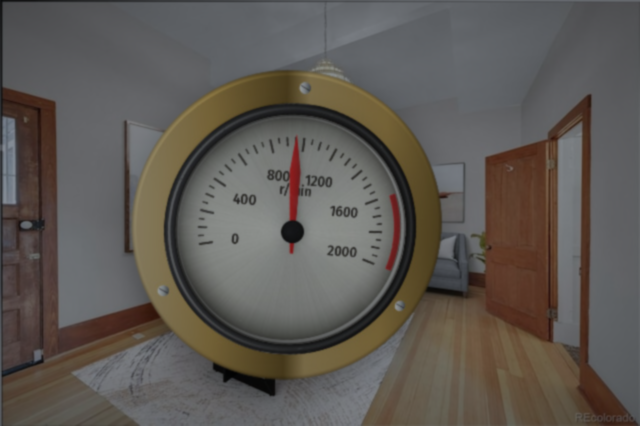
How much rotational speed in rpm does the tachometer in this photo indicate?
950 rpm
